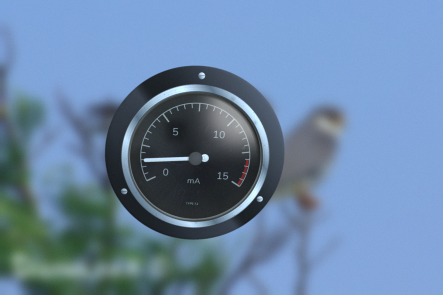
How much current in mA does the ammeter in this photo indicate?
1.5 mA
